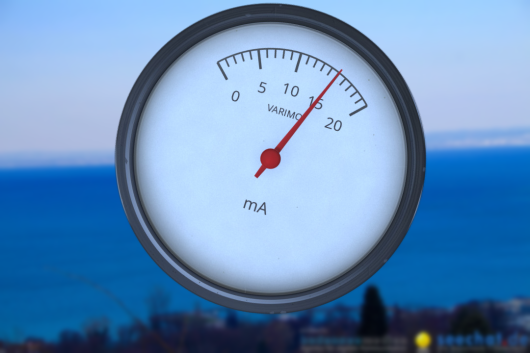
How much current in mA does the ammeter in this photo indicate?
15 mA
